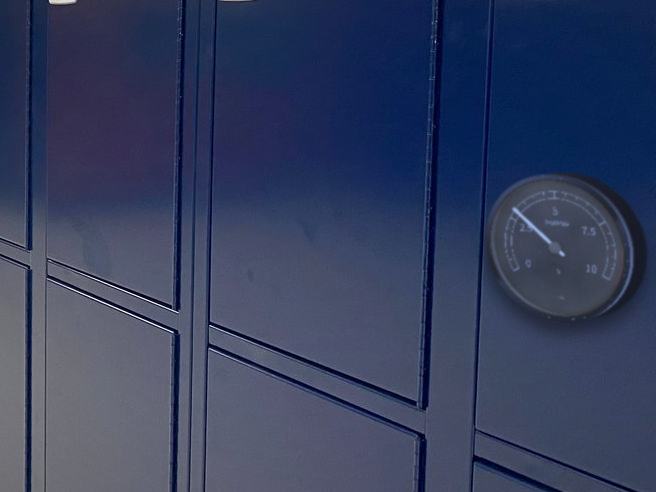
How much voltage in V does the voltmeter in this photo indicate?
3 V
